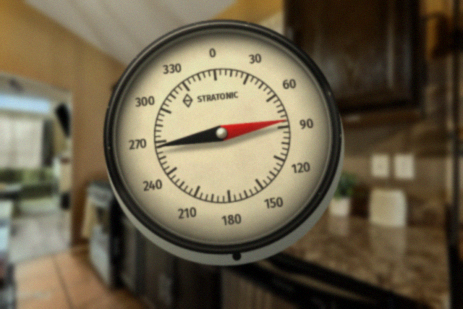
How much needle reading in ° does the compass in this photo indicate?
85 °
